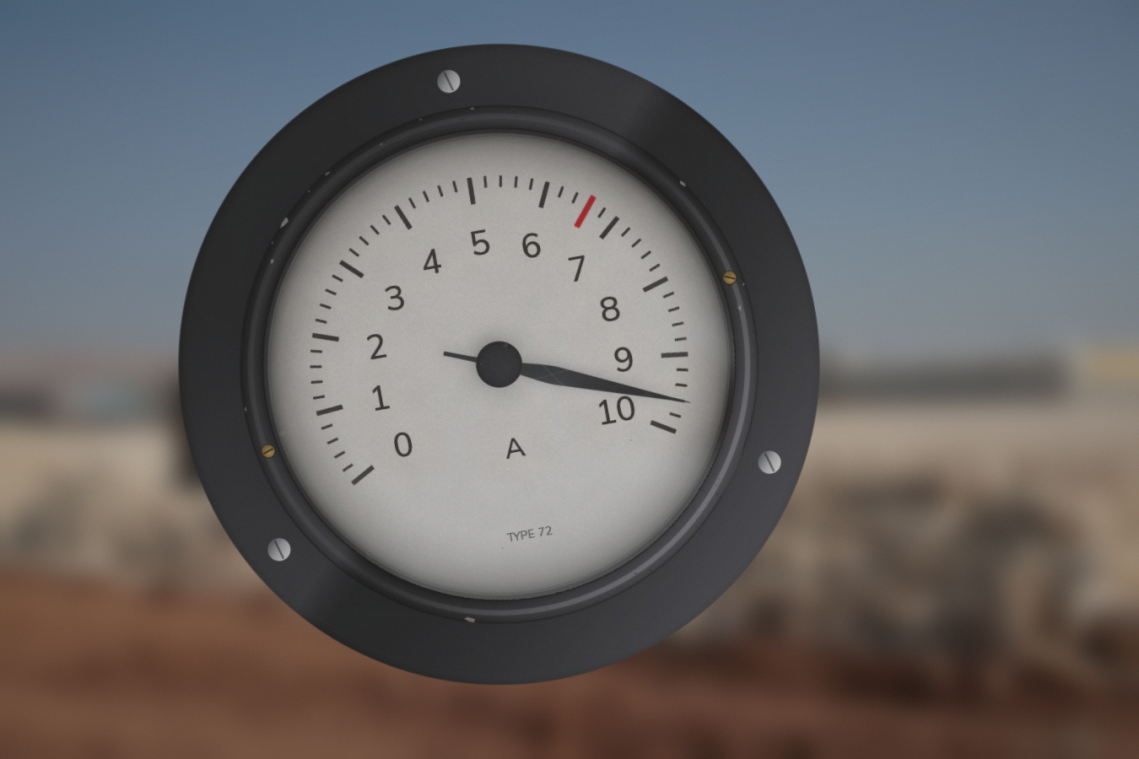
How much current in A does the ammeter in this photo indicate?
9.6 A
